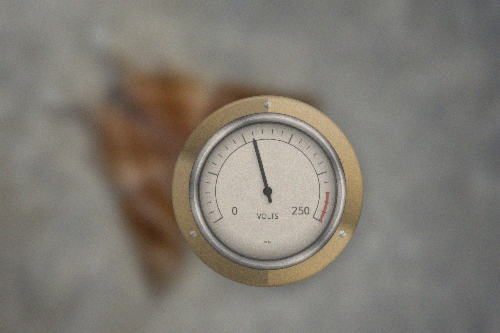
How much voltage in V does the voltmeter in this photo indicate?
110 V
